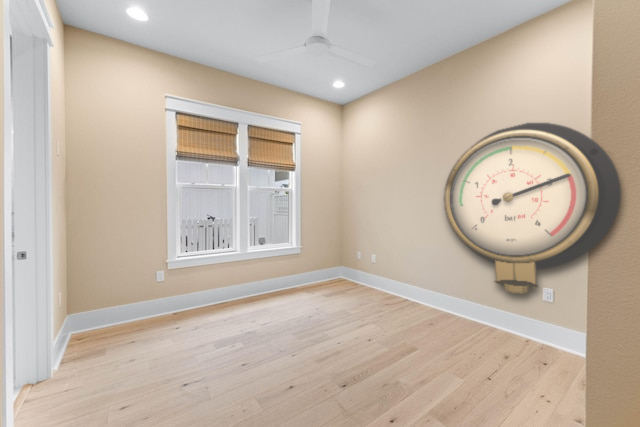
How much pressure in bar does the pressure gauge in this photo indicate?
3 bar
